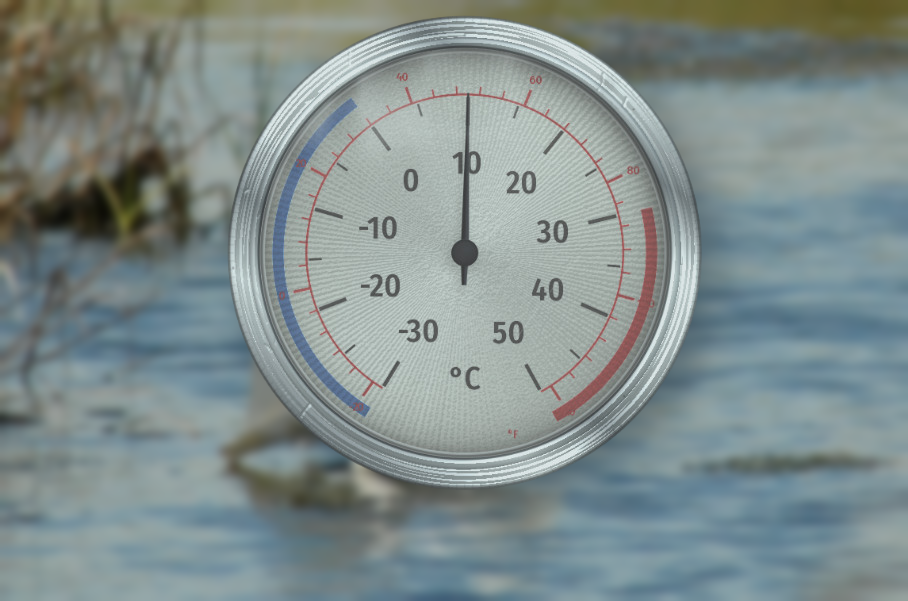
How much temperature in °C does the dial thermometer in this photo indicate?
10 °C
